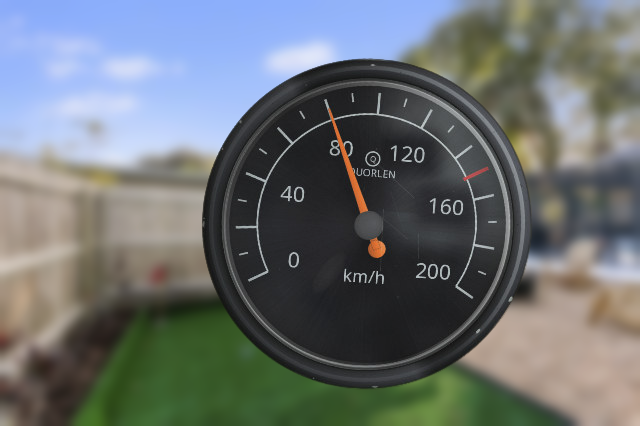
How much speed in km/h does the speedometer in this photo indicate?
80 km/h
